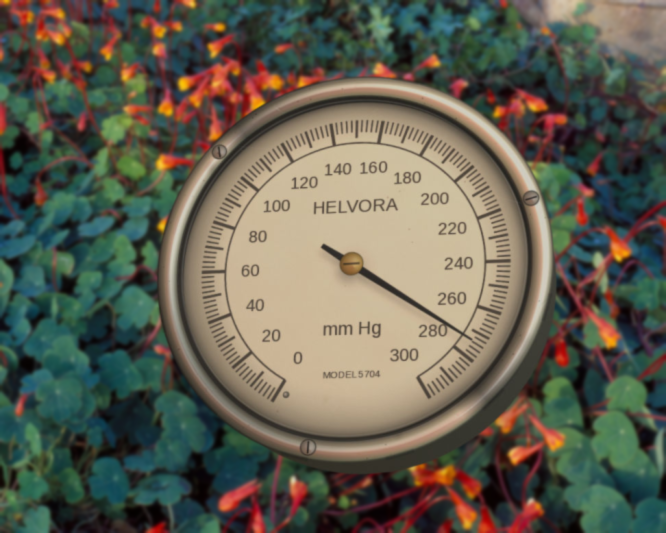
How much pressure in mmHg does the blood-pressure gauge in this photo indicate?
274 mmHg
